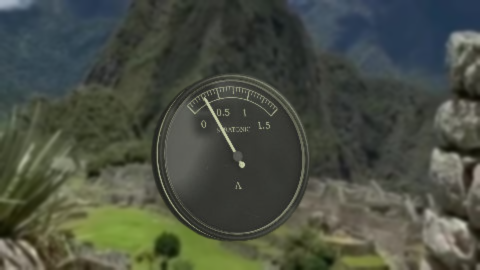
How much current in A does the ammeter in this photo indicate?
0.25 A
